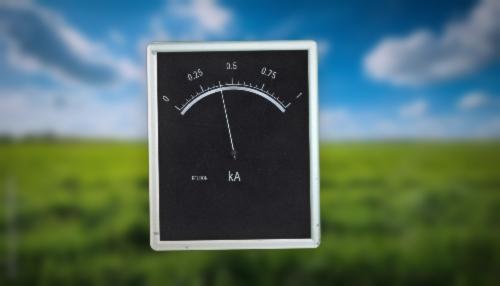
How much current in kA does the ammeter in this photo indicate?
0.4 kA
